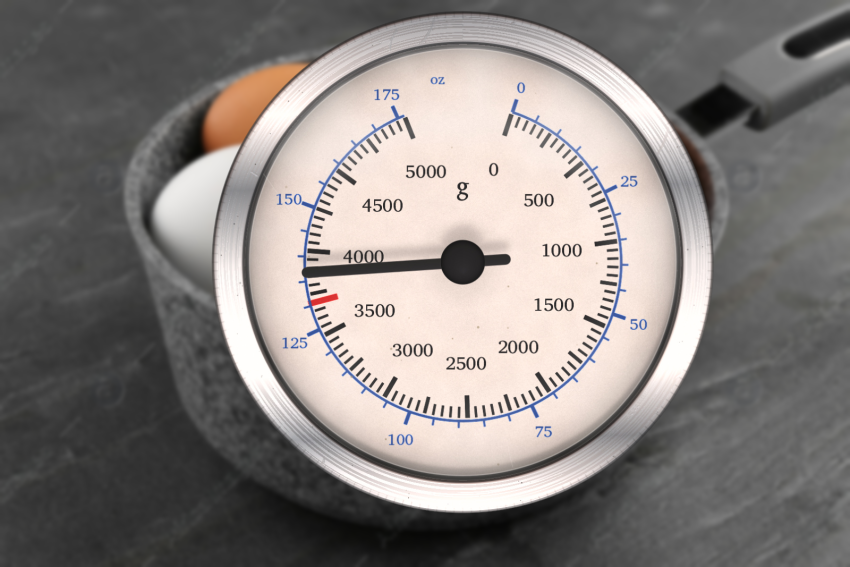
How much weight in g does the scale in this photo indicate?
3875 g
